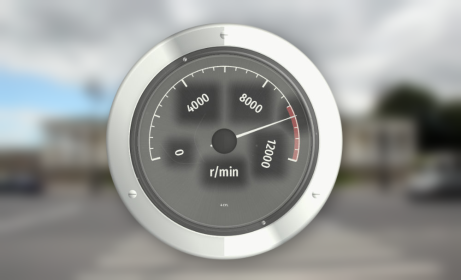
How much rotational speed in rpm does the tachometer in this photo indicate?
10000 rpm
